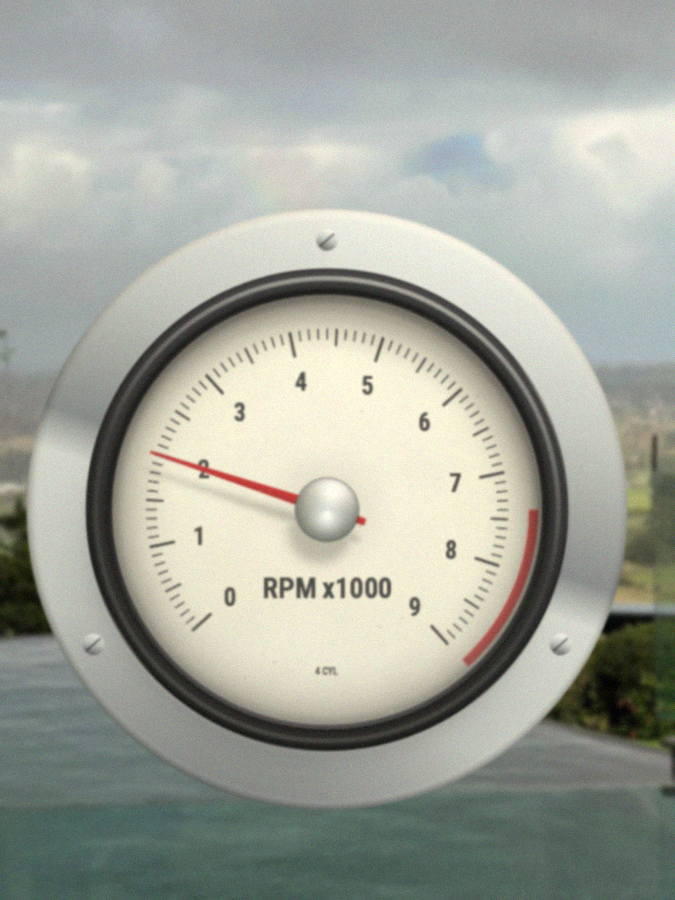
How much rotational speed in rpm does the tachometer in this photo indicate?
2000 rpm
